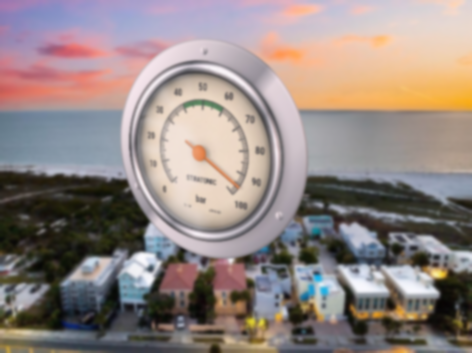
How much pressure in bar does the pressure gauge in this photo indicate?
95 bar
